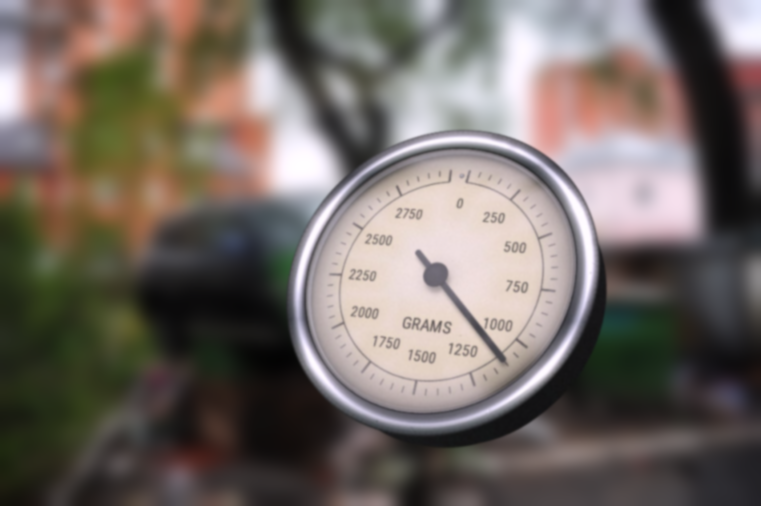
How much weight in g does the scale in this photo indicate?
1100 g
